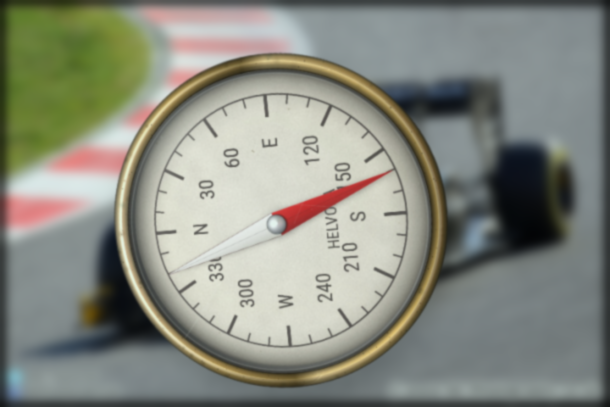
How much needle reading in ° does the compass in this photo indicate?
160 °
